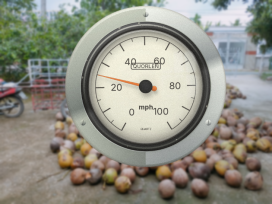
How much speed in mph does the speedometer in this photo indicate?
25 mph
